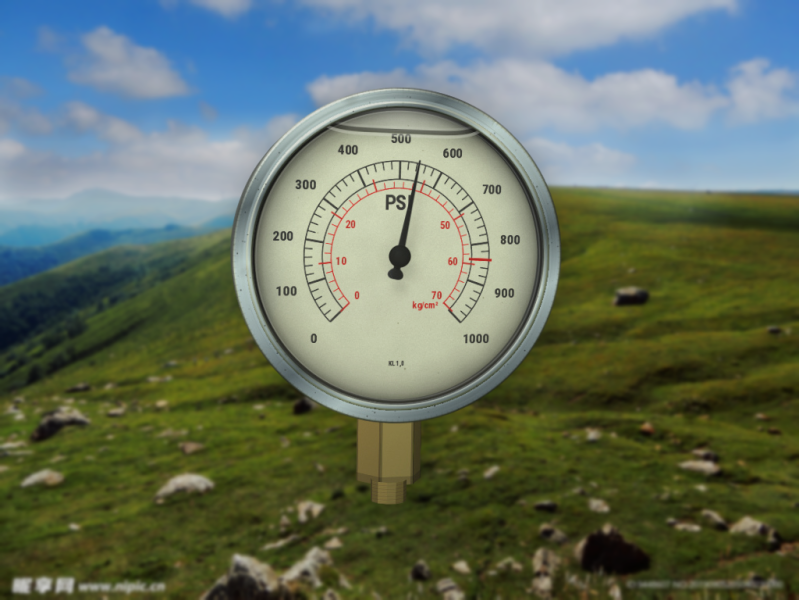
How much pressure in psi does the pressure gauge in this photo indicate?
540 psi
